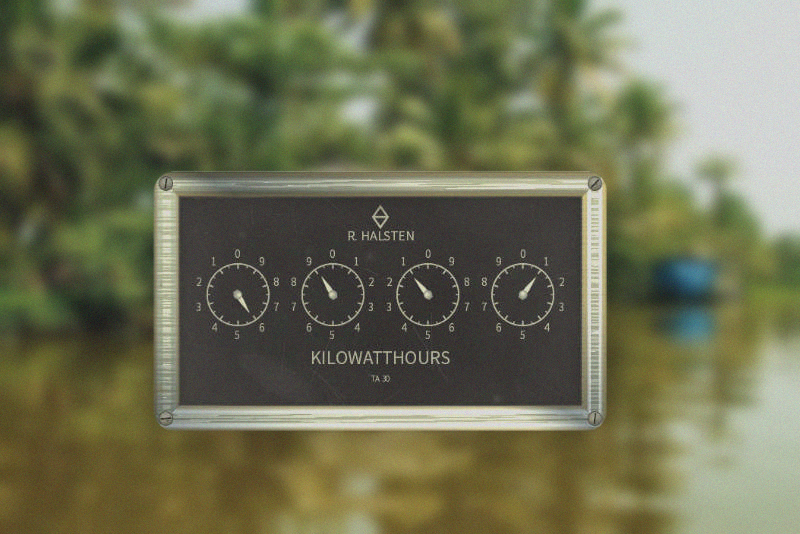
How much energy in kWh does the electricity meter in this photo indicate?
5911 kWh
